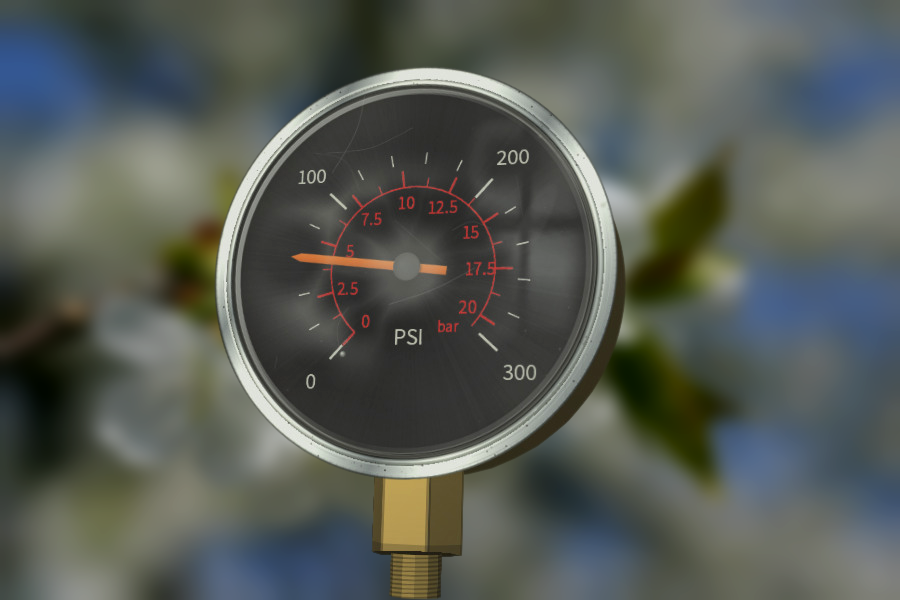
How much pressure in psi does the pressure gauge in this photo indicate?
60 psi
